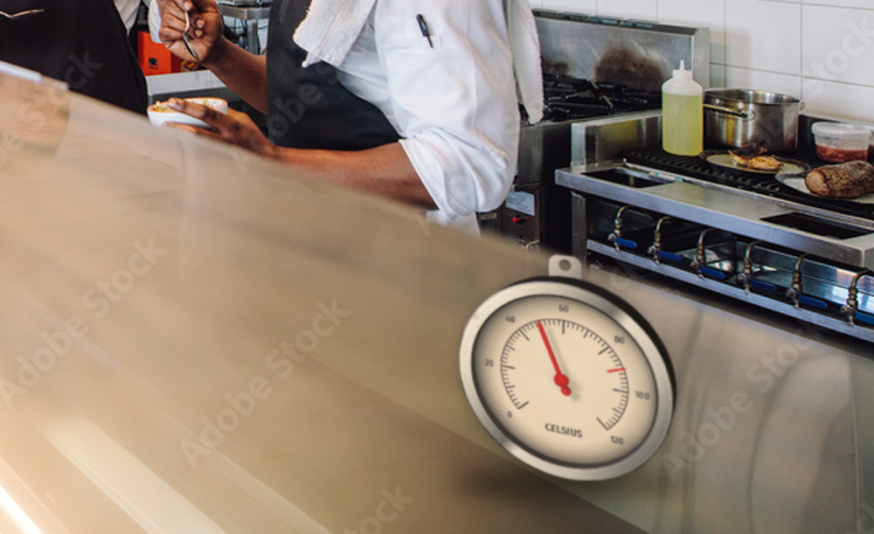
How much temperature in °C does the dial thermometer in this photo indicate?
50 °C
